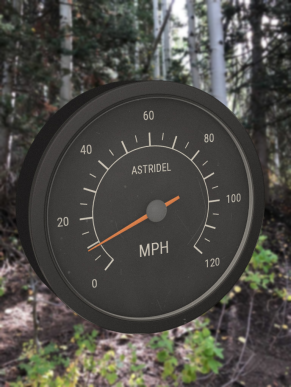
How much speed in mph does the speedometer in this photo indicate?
10 mph
